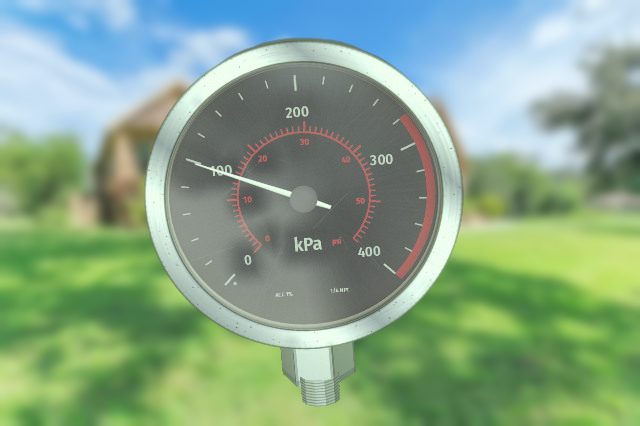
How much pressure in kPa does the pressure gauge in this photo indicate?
100 kPa
